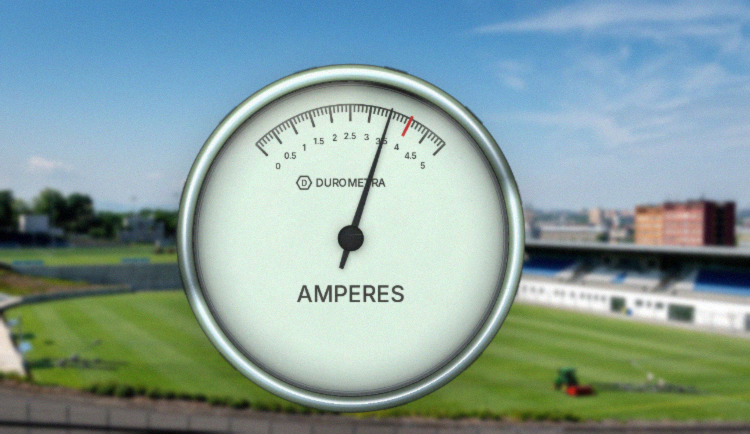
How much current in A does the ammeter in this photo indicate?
3.5 A
